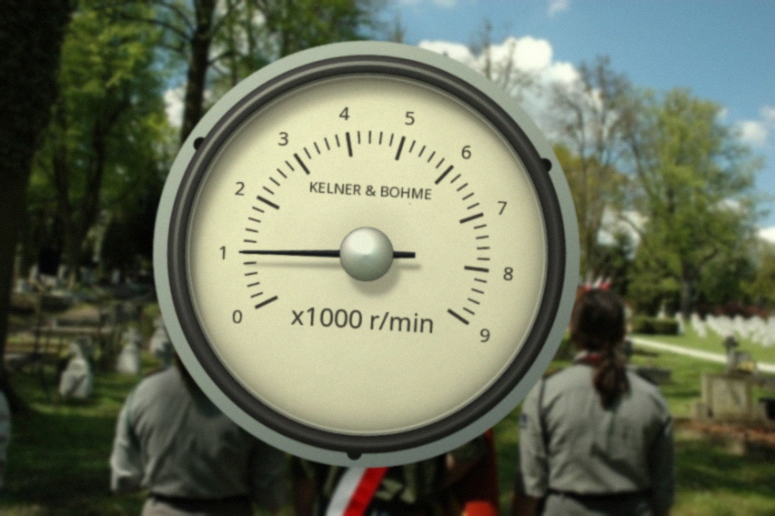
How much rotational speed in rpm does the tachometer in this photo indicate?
1000 rpm
